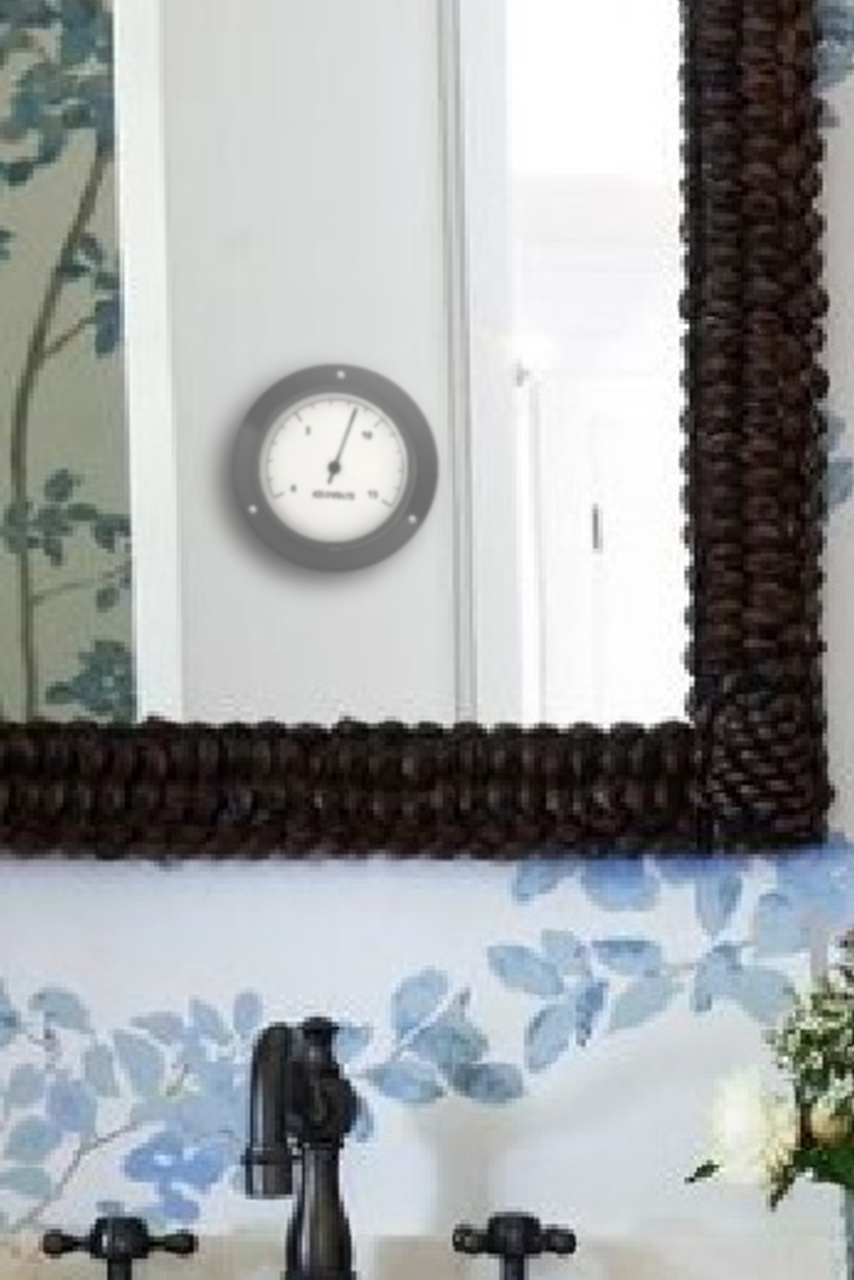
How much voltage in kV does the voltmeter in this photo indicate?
8.5 kV
